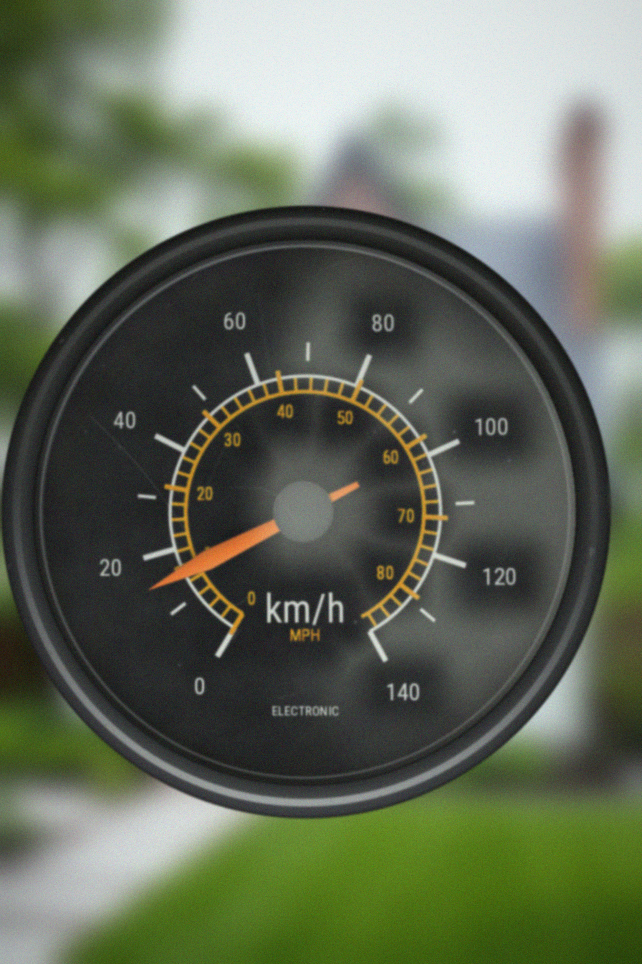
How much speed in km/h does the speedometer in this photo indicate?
15 km/h
